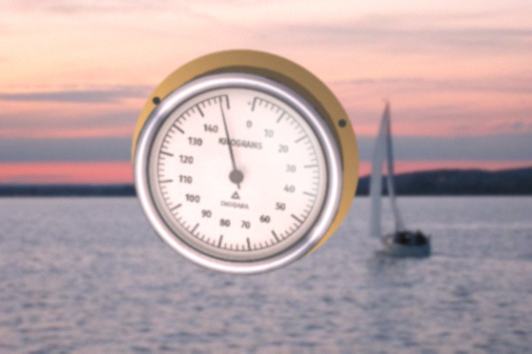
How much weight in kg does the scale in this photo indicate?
148 kg
